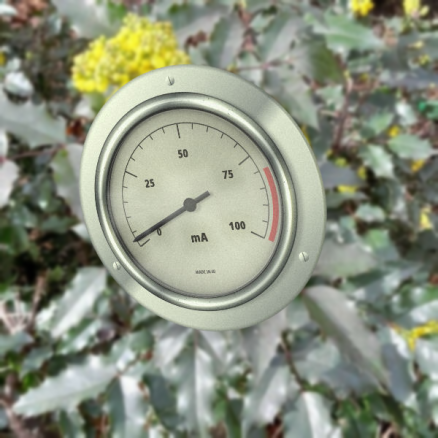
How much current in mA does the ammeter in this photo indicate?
2.5 mA
